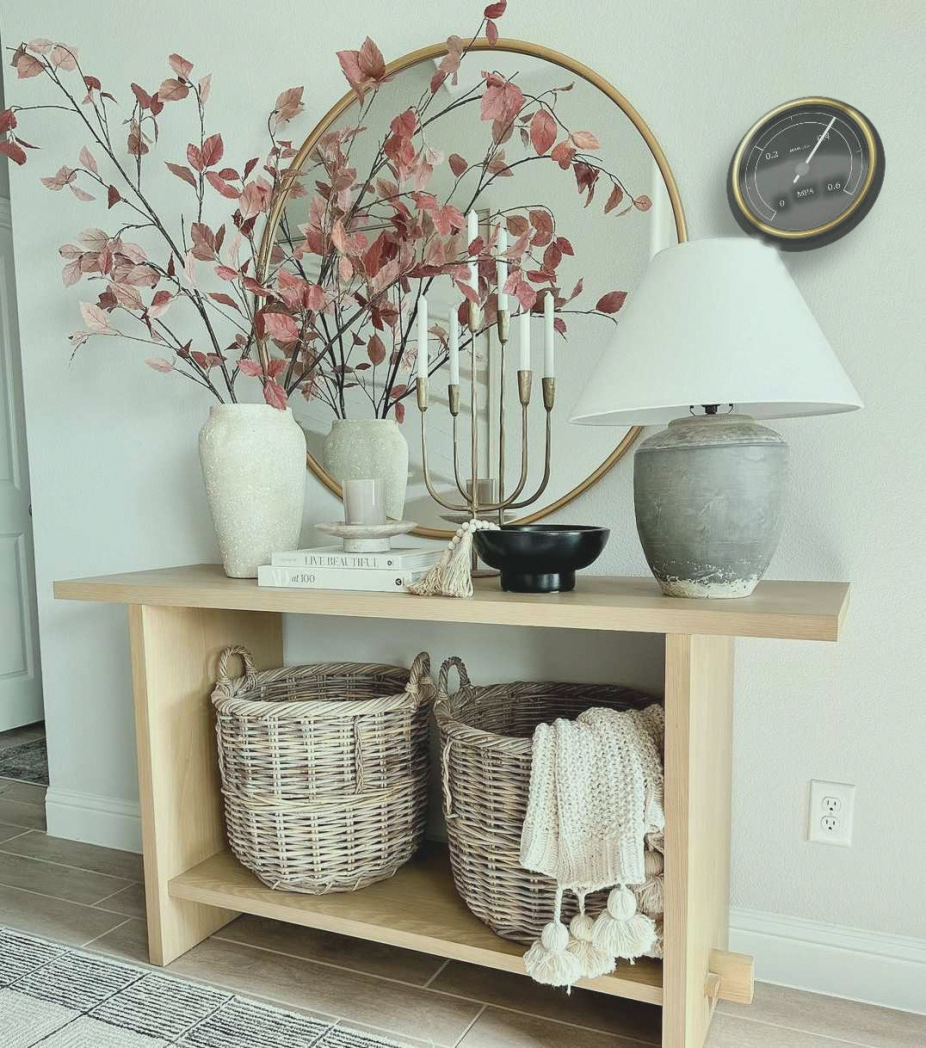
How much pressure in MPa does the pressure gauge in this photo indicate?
0.4 MPa
